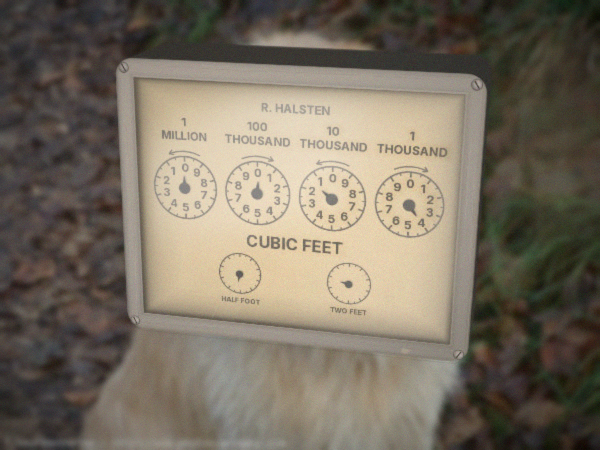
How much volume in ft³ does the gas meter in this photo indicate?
1400 ft³
